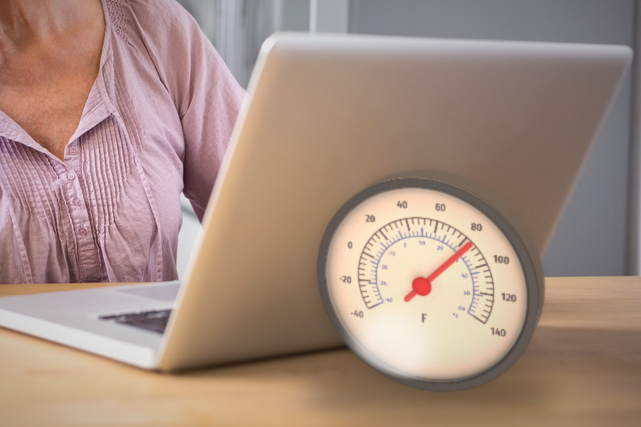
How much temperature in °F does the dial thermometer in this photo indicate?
84 °F
